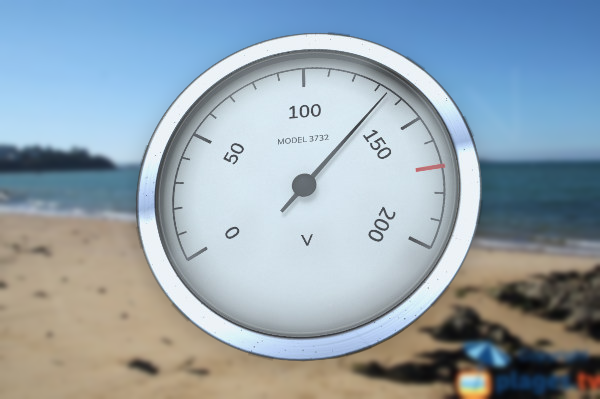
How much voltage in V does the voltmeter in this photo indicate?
135 V
